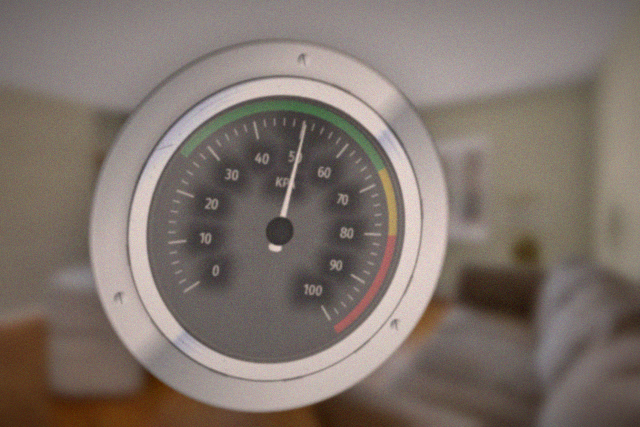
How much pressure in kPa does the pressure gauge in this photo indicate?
50 kPa
